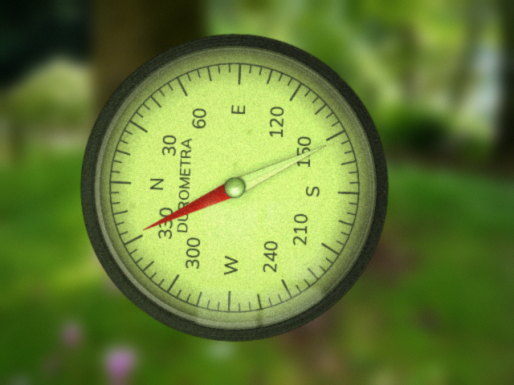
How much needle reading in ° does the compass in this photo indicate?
332.5 °
